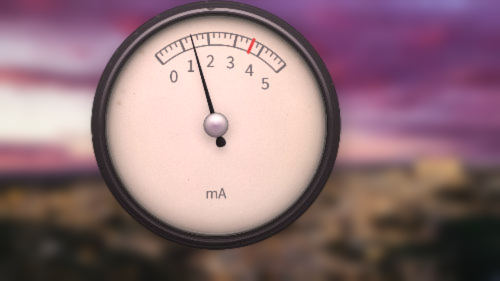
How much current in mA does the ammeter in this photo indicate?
1.4 mA
